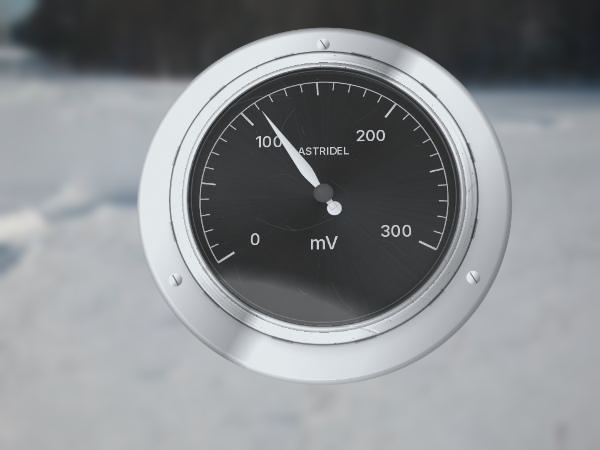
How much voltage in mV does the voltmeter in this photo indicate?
110 mV
